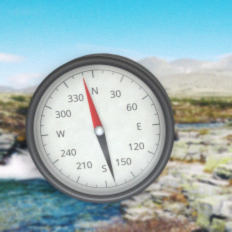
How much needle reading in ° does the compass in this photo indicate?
350 °
